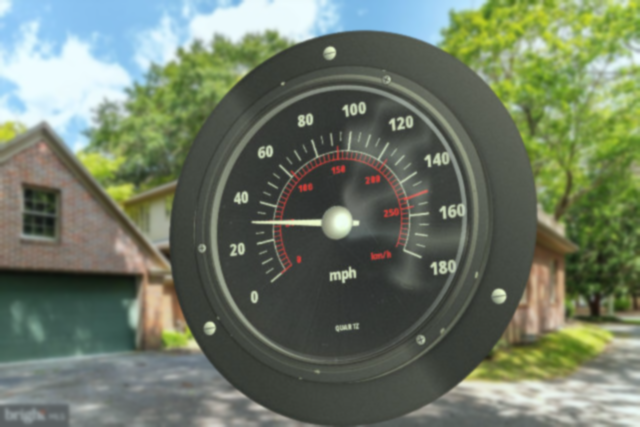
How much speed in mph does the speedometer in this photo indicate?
30 mph
